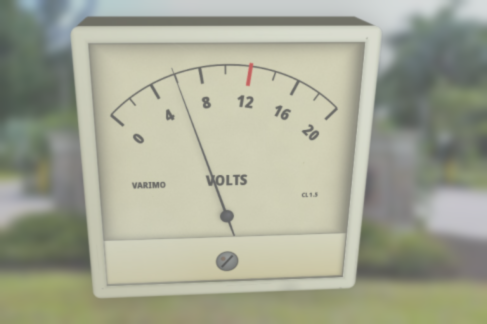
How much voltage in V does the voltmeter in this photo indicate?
6 V
